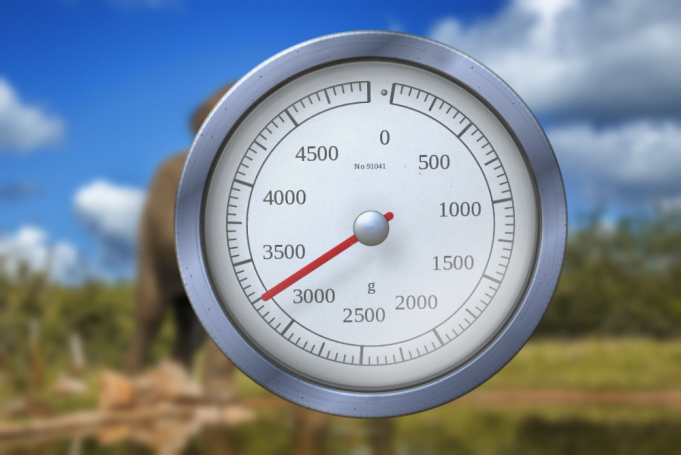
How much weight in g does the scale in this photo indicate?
3250 g
